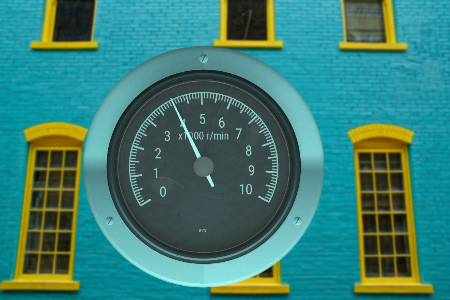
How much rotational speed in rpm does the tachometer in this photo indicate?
4000 rpm
